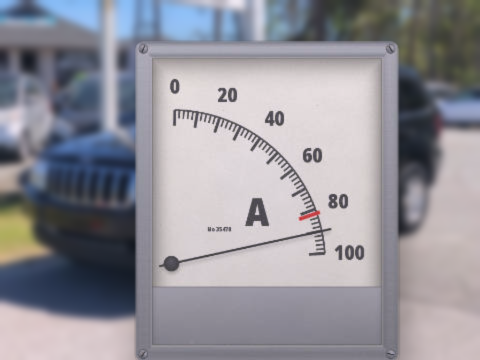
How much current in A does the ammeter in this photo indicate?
90 A
